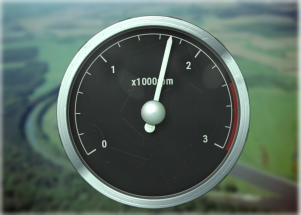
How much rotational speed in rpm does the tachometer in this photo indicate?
1700 rpm
